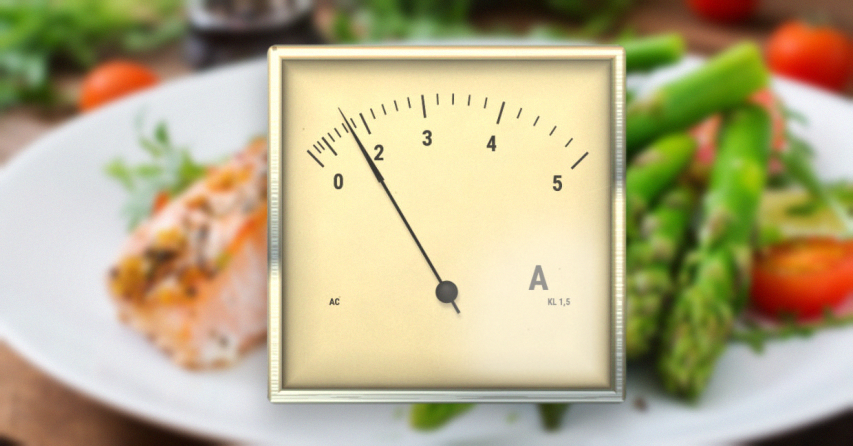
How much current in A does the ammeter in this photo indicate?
1.7 A
